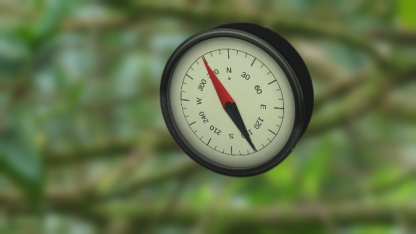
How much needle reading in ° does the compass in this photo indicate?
330 °
